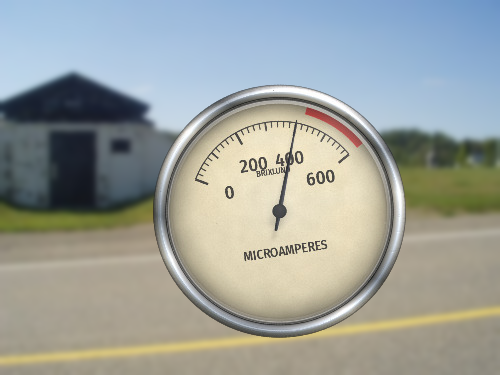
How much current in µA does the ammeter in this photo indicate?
400 µA
